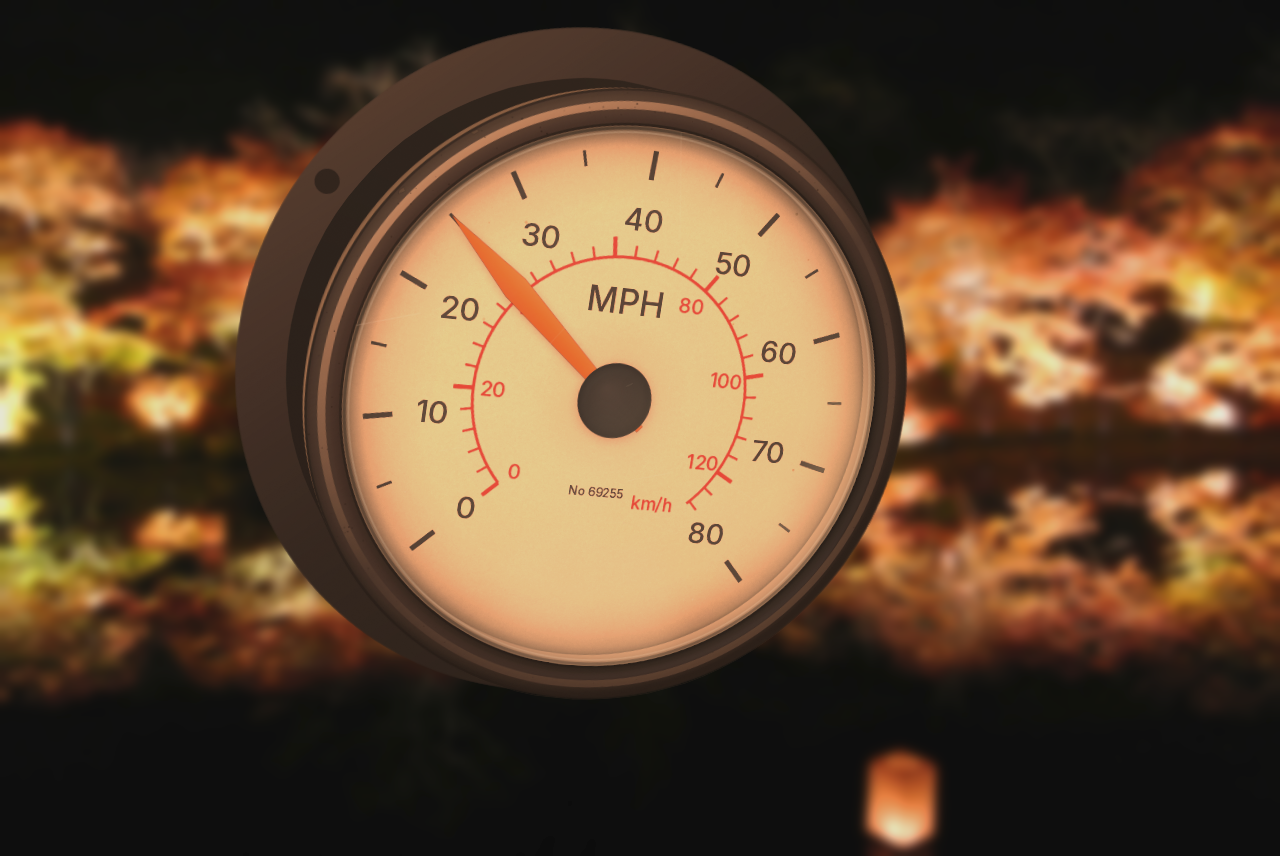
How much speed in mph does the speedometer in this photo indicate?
25 mph
